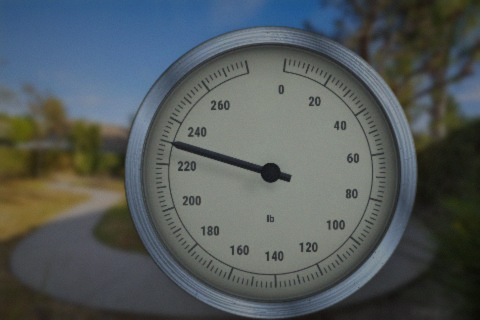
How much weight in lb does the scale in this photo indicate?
230 lb
